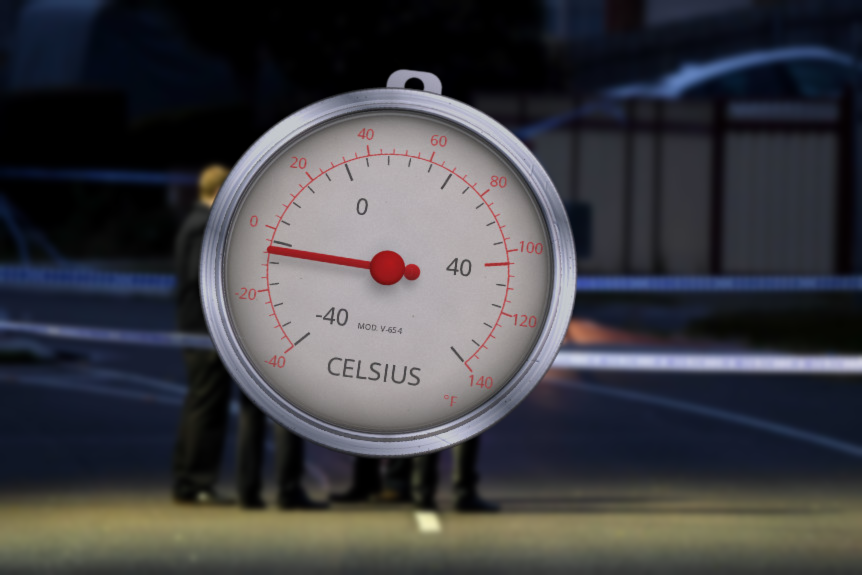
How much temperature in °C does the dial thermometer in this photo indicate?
-22 °C
